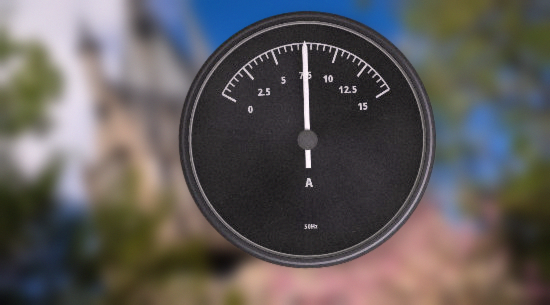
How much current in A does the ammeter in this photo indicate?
7.5 A
